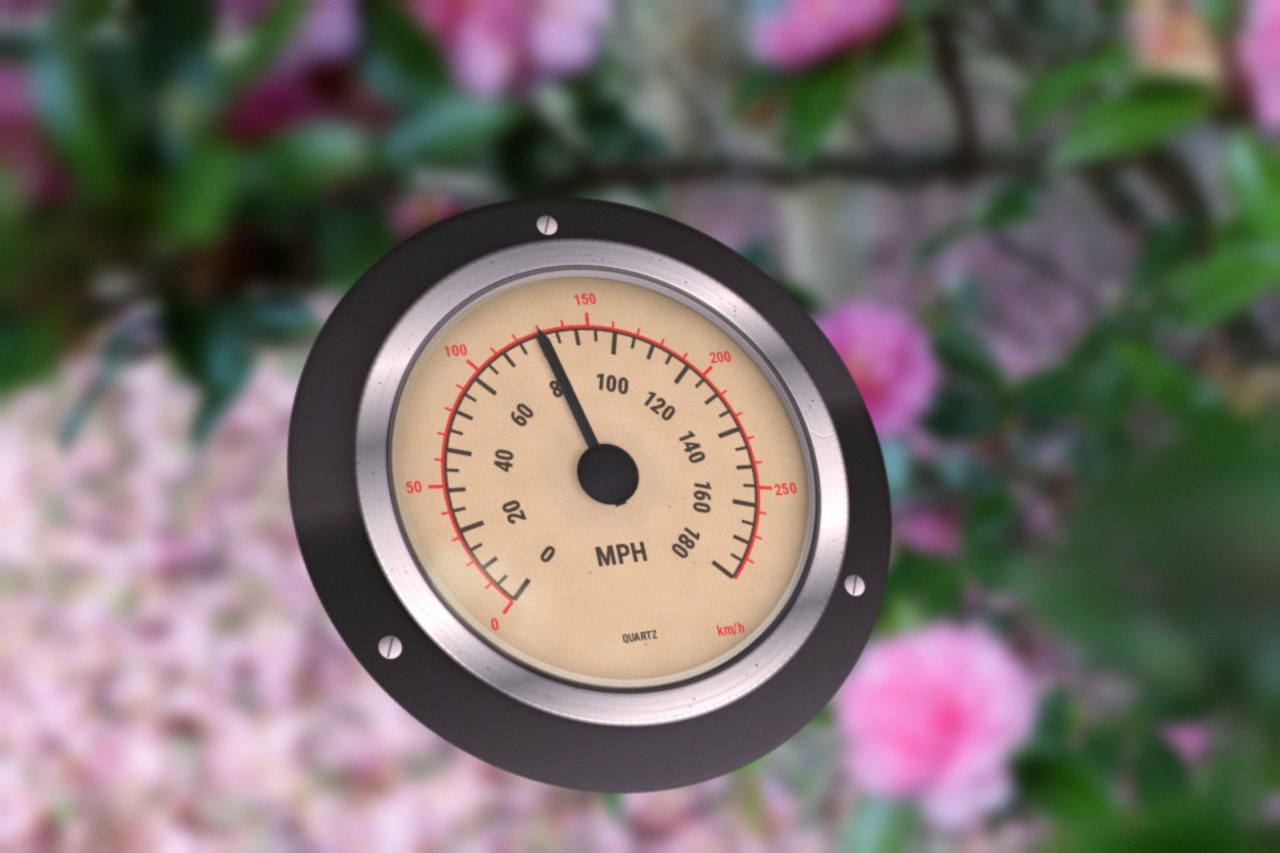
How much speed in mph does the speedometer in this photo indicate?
80 mph
